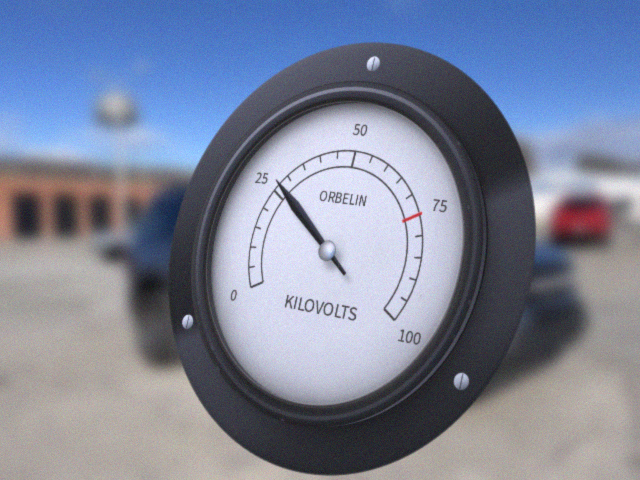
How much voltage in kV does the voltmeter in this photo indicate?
27.5 kV
